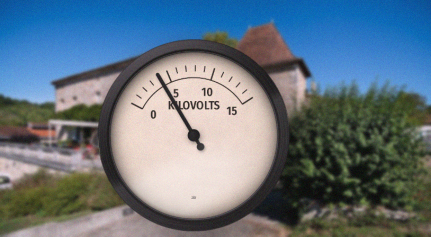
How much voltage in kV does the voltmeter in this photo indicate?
4 kV
